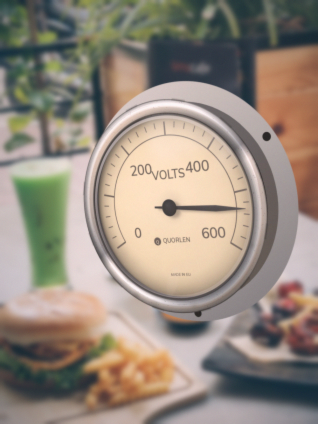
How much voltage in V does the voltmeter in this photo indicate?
530 V
